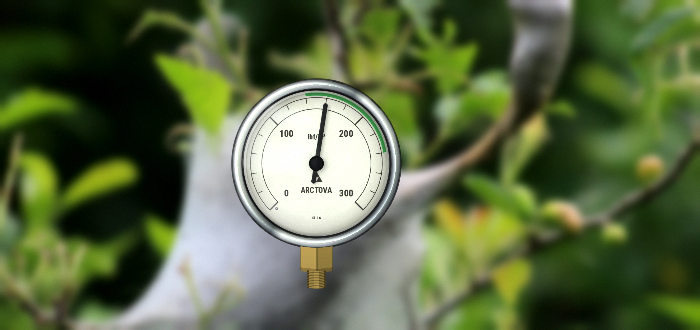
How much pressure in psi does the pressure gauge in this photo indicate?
160 psi
